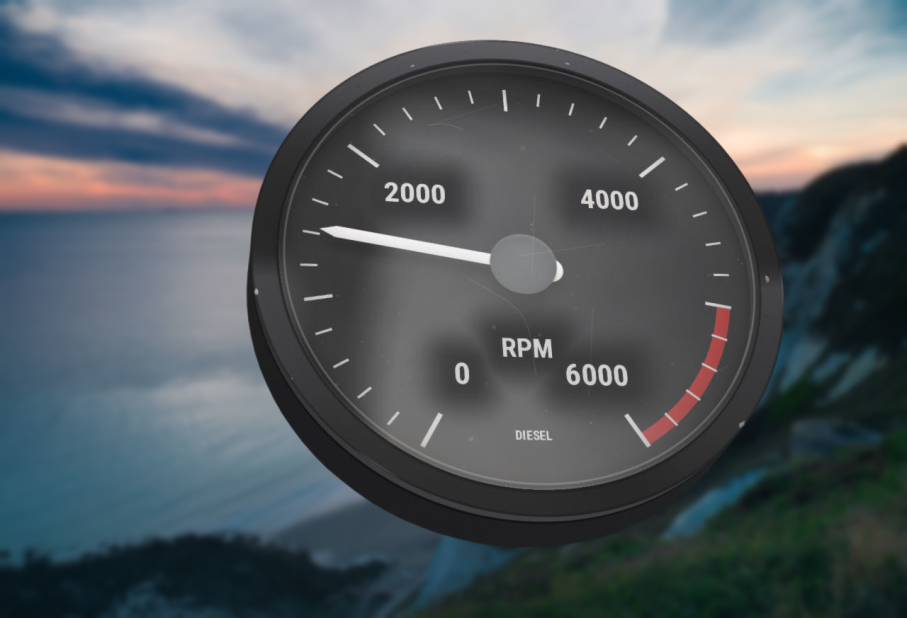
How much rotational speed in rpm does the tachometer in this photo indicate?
1400 rpm
